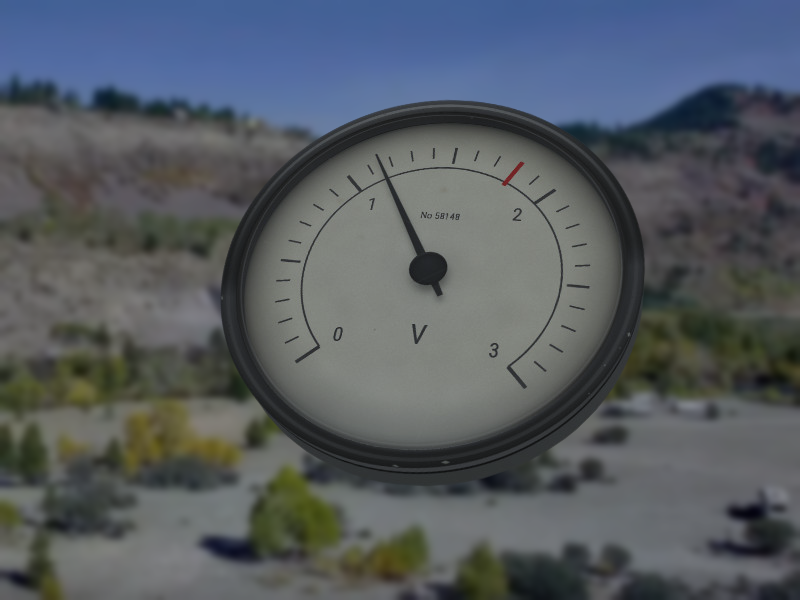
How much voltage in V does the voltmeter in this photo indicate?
1.15 V
